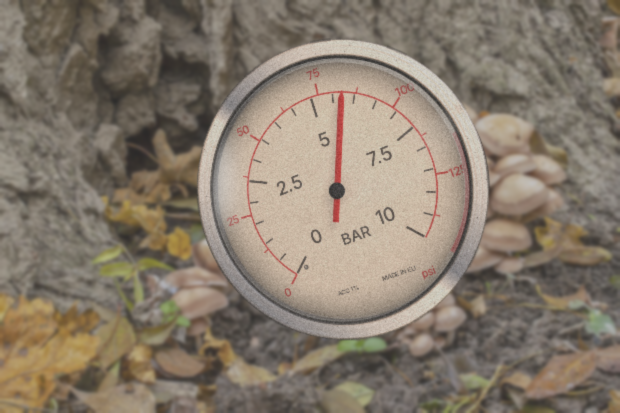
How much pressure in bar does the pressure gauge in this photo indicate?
5.75 bar
